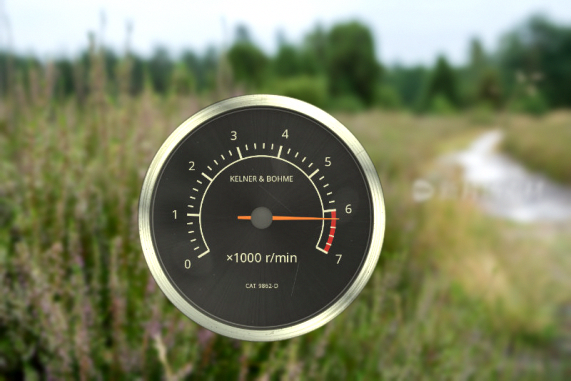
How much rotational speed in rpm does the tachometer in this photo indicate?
6200 rpm
